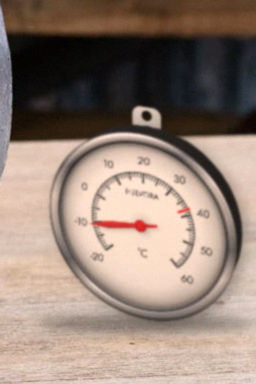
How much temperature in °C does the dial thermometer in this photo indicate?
-10 °C
